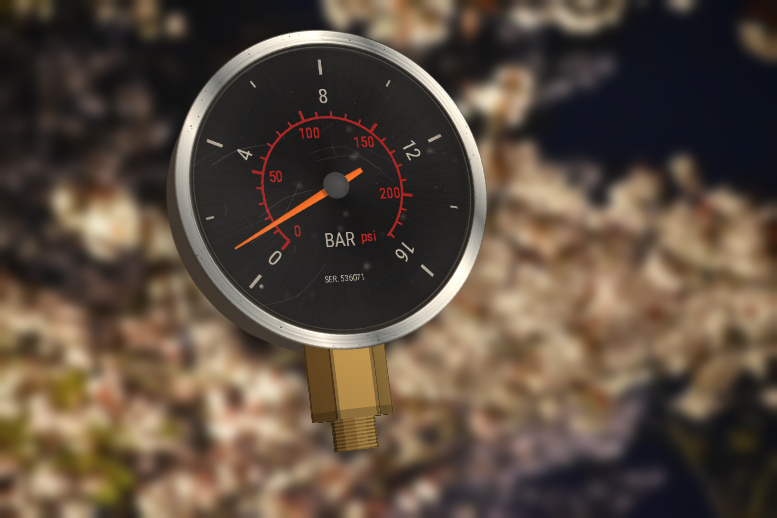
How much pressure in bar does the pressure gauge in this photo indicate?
1 bar
